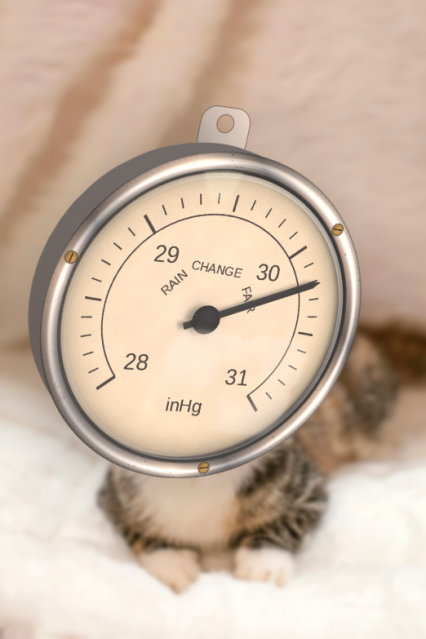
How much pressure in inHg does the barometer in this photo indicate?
30.2 inHg
